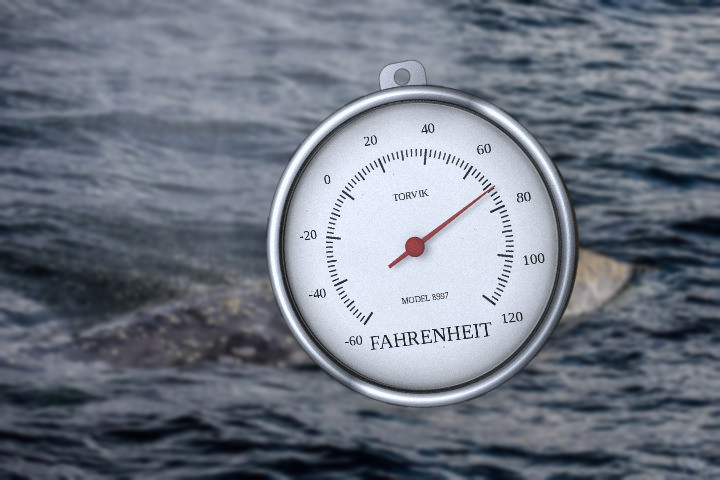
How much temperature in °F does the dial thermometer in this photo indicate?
72 °F
